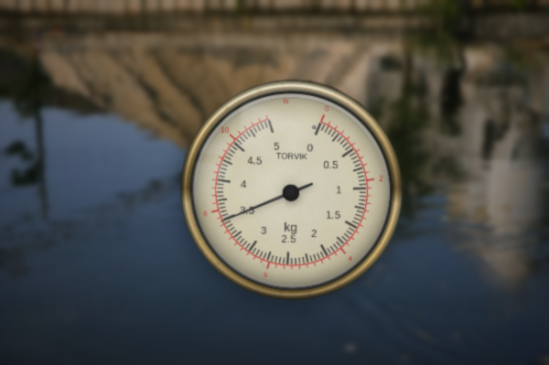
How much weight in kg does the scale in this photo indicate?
3.5 kg
